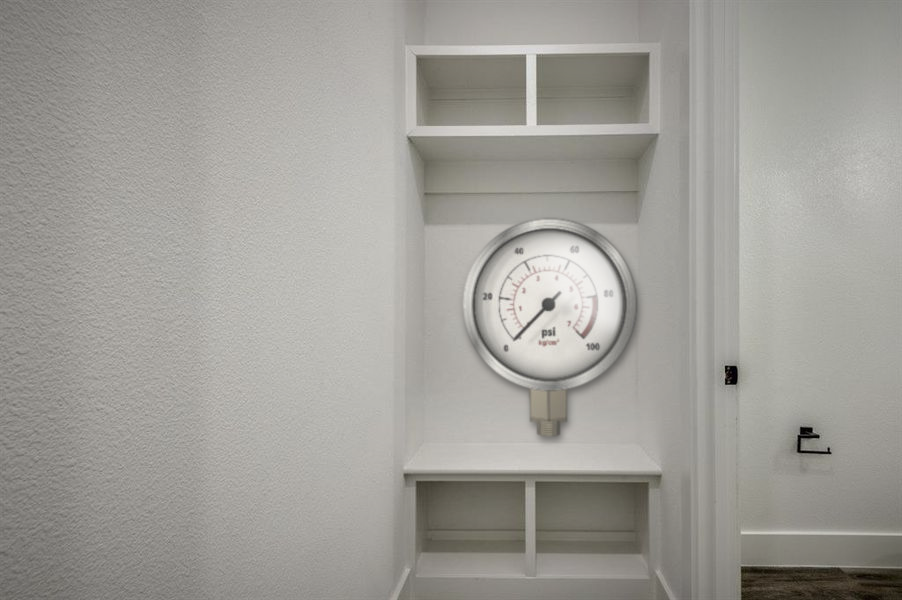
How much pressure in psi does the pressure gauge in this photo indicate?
0 psi
